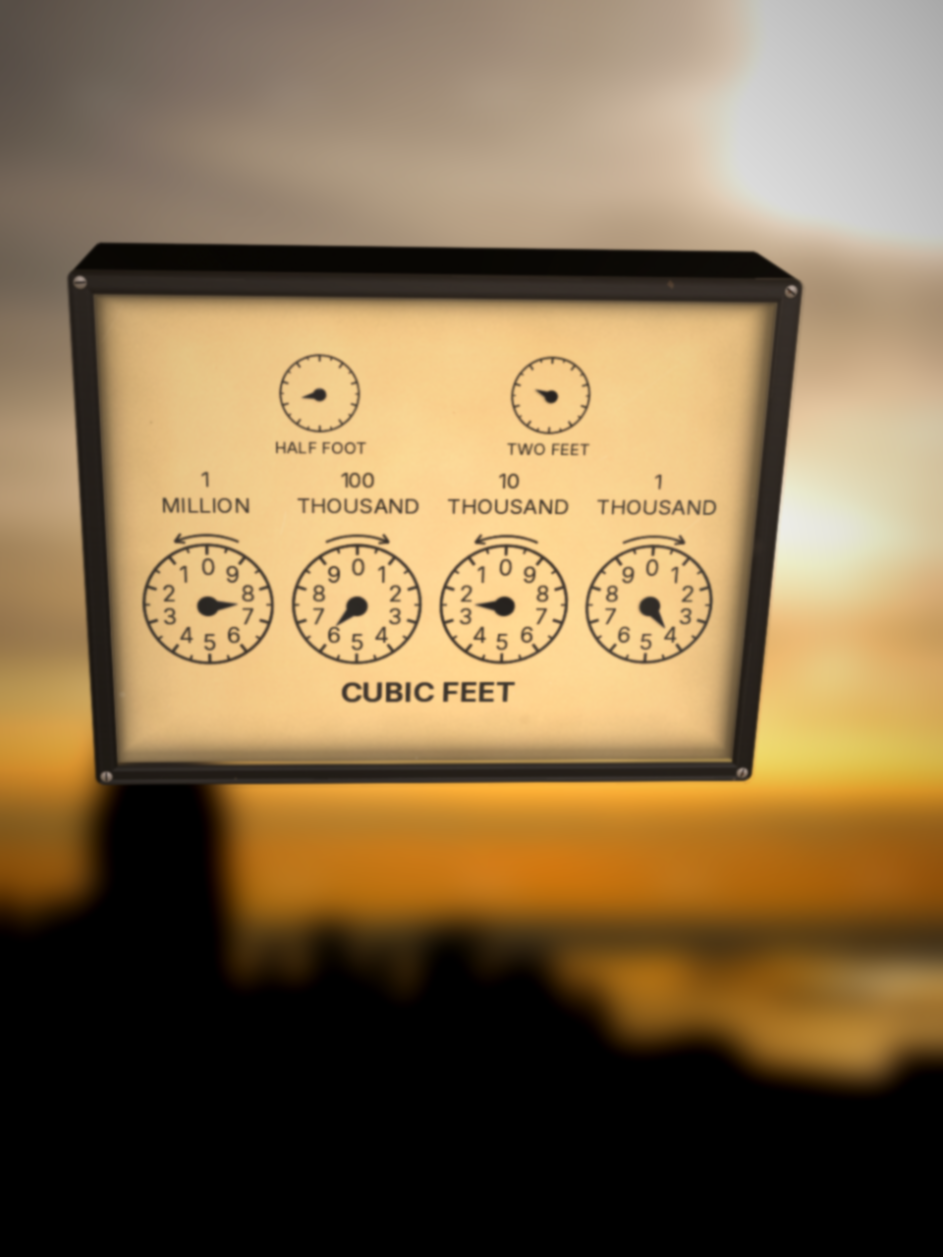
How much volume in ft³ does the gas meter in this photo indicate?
762400 ft³
